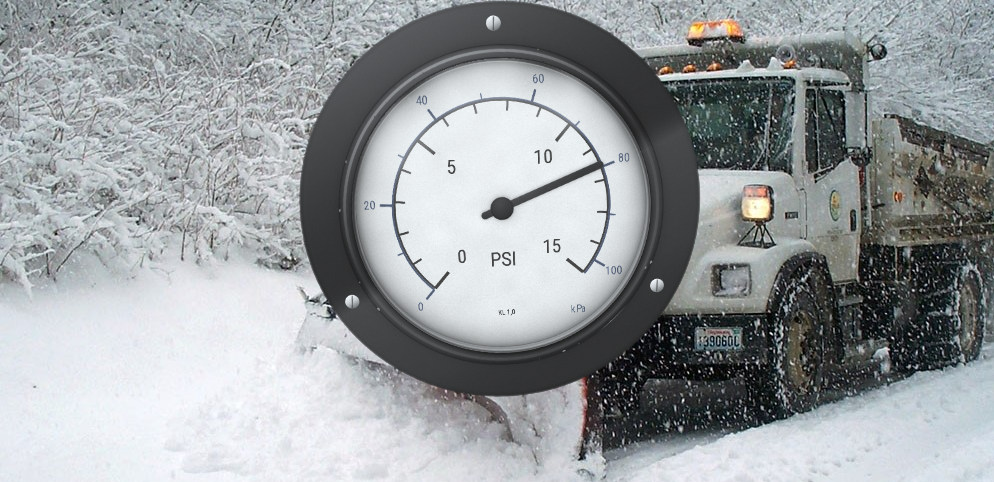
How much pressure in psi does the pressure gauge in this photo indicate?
11.5 psi
